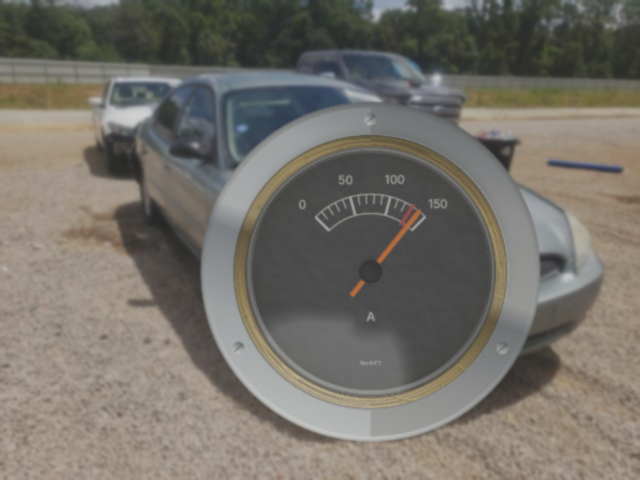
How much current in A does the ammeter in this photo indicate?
140 A
